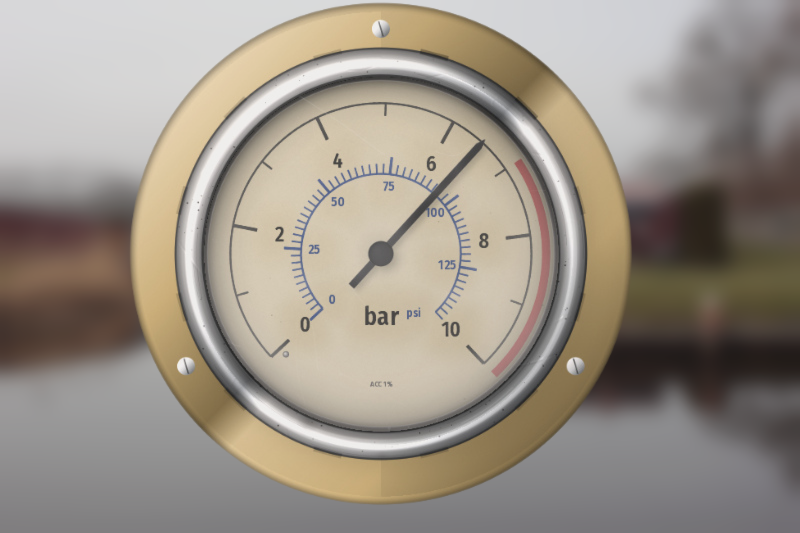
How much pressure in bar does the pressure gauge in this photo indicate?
6.5 bar
